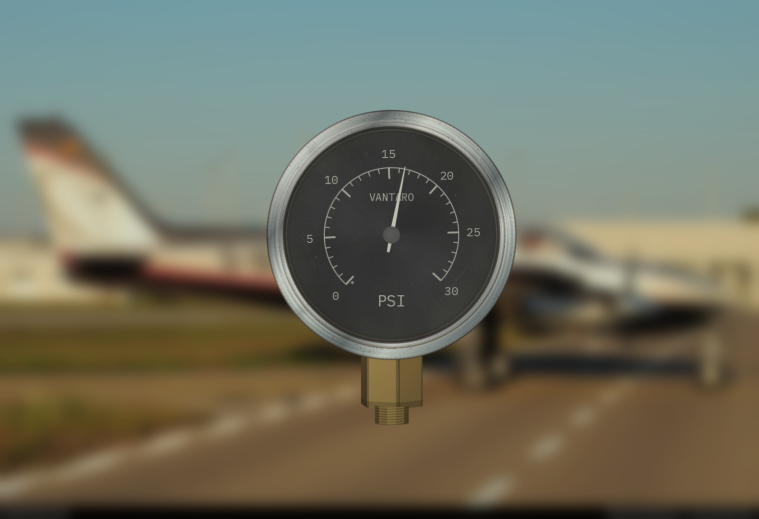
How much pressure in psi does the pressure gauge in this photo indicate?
16.5 psi
